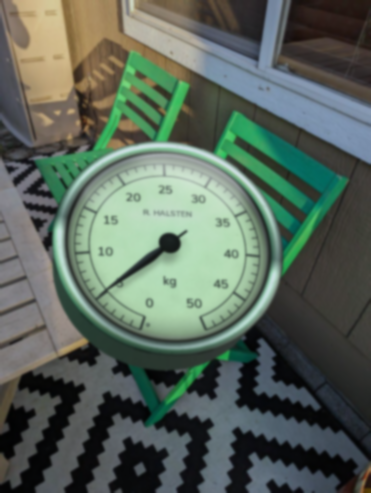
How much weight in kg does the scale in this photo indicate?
5 kg
